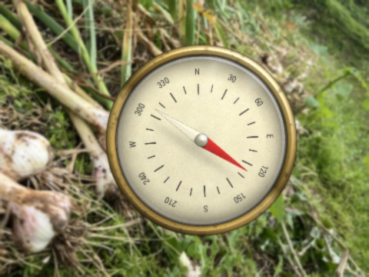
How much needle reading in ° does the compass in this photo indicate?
127.5 °
